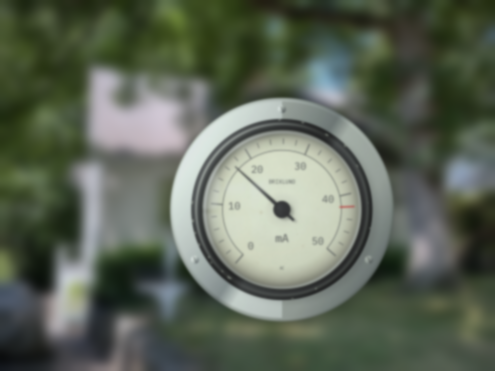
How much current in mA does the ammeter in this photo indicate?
17 mA
